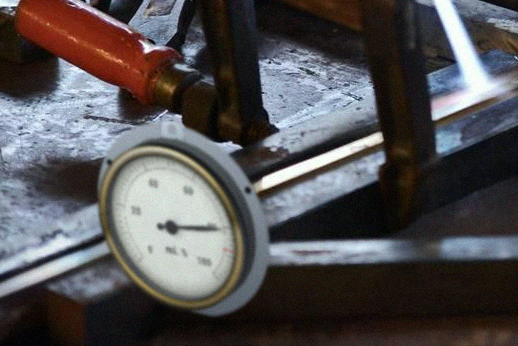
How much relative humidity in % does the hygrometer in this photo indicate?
80 %
